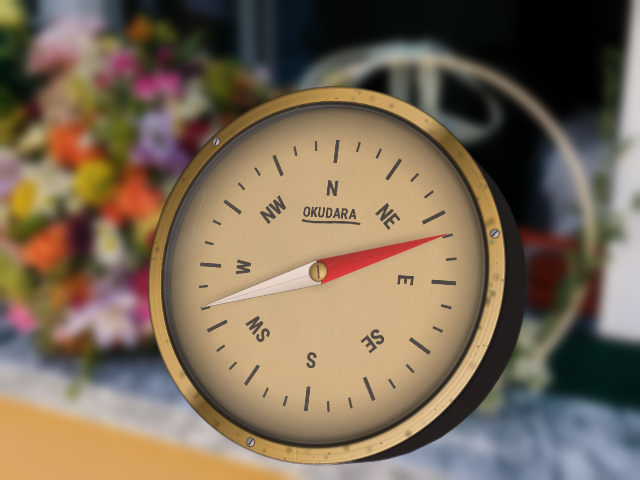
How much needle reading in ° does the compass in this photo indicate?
70 °
